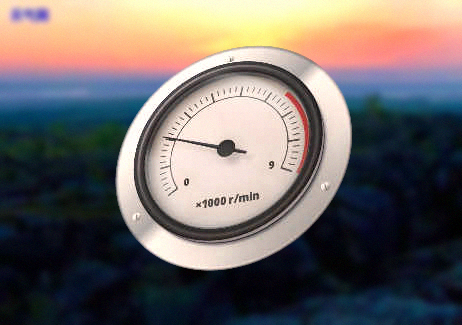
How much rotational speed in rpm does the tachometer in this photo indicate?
2000 rpm
